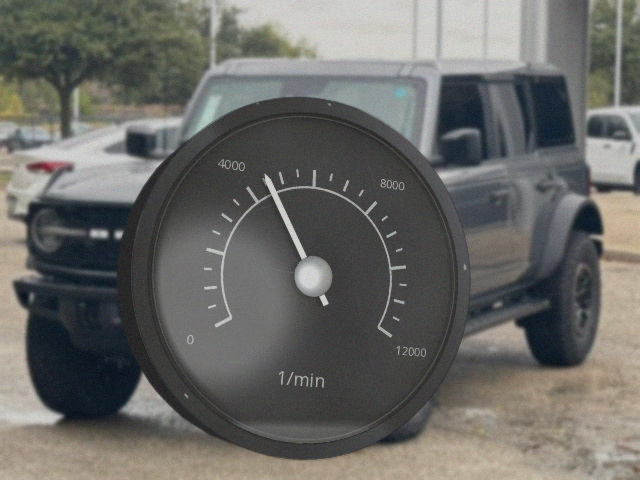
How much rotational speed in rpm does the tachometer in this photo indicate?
4500 rpm
